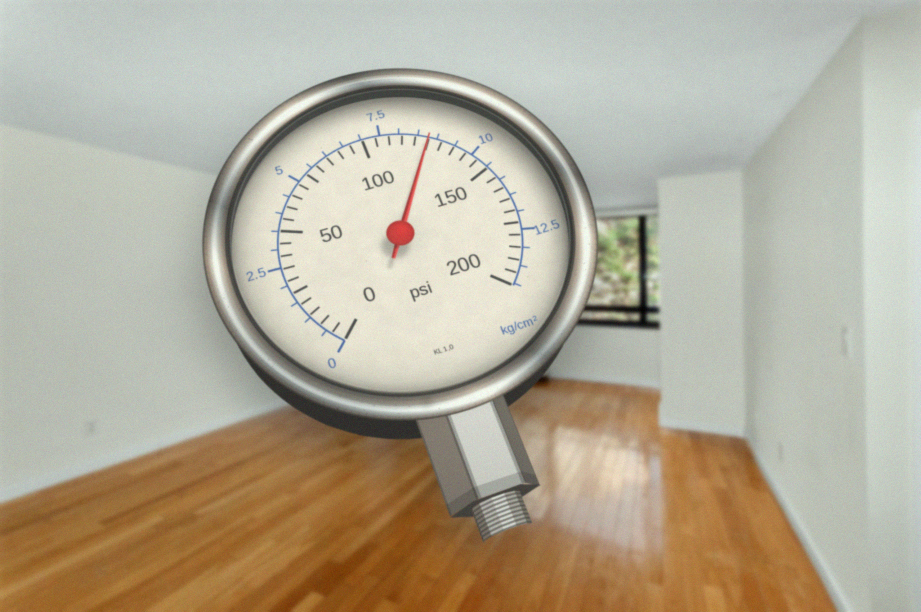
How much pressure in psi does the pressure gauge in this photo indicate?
125 psi
